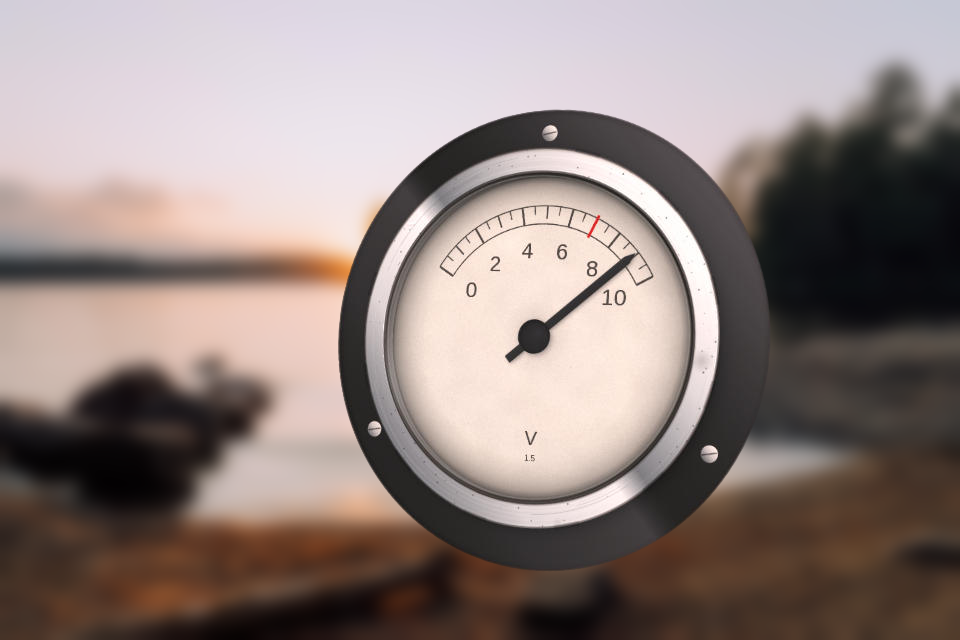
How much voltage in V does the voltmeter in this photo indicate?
9 V
